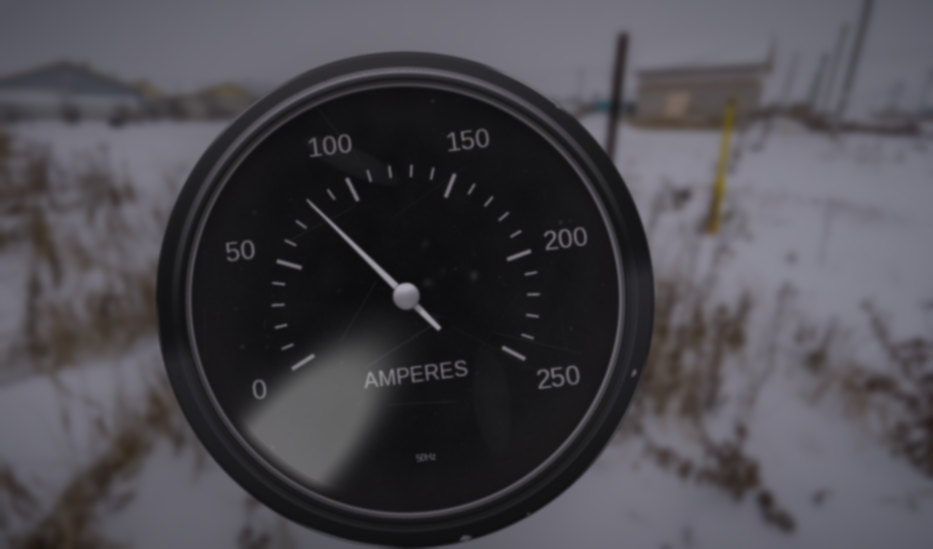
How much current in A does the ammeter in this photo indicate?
80 A
